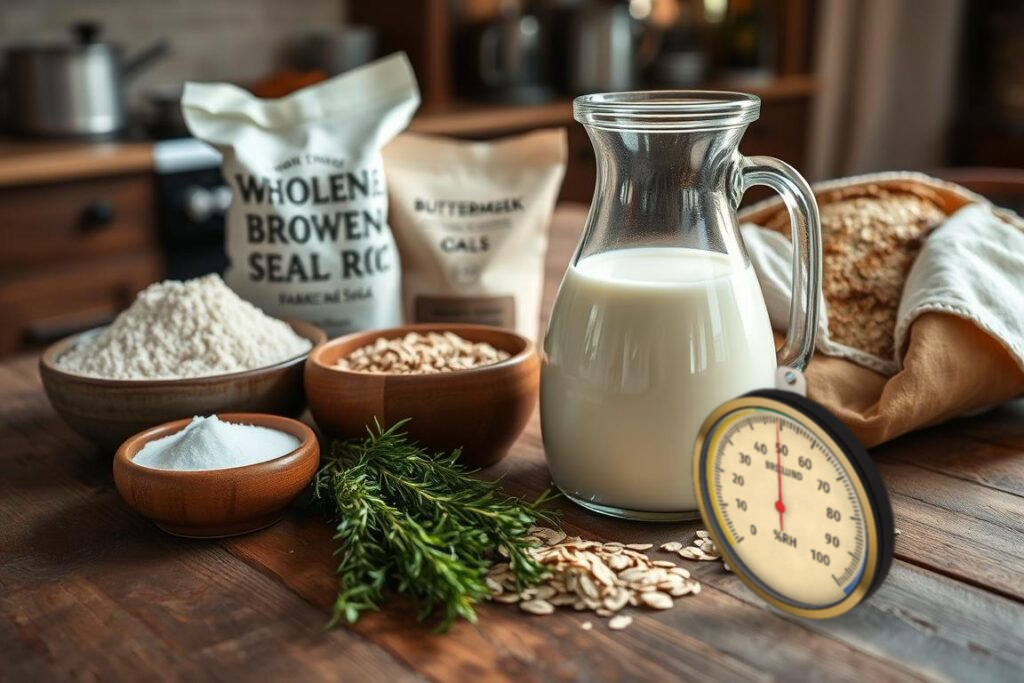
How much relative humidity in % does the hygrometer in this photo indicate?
50 %
